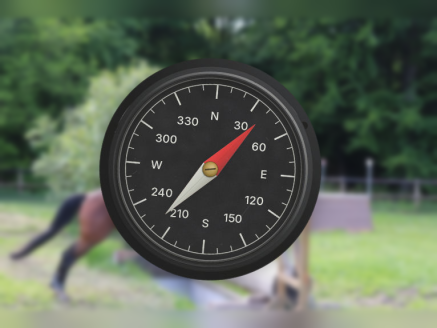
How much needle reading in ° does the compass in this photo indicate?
40 °
